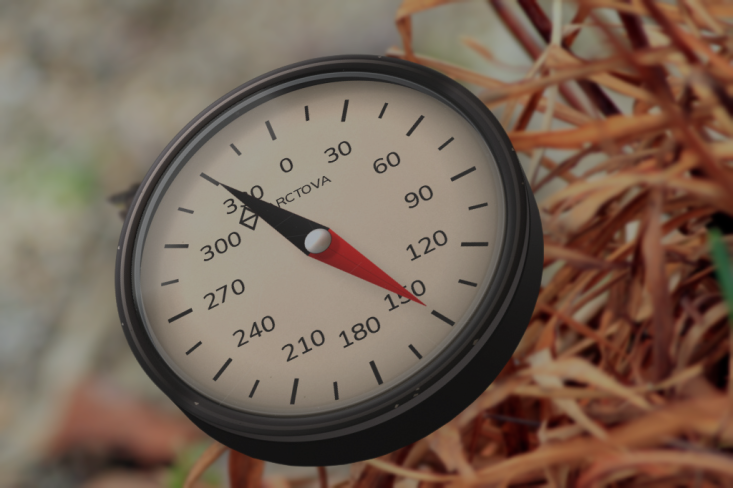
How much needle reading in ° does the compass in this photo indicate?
150 °
